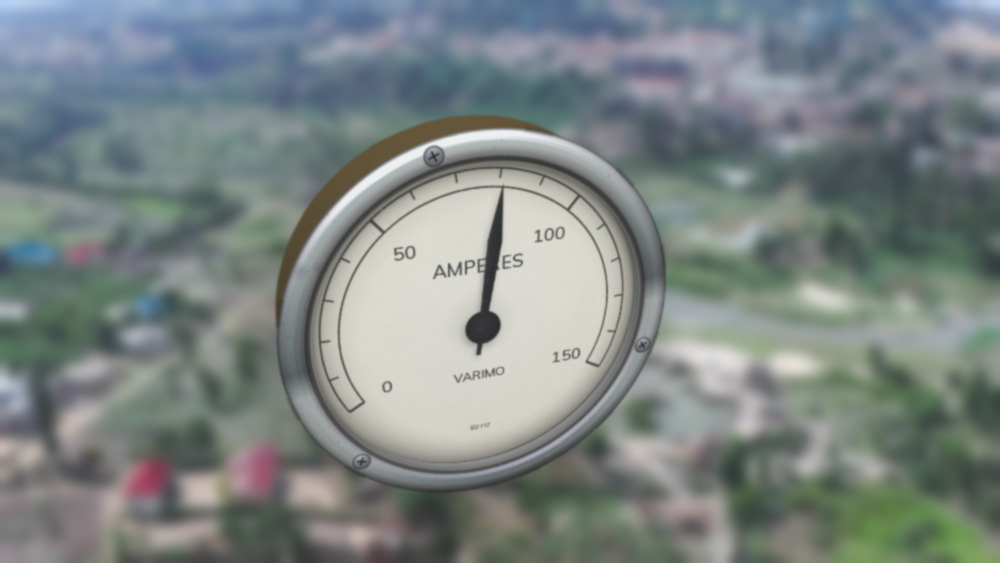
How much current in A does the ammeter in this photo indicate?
80 A
